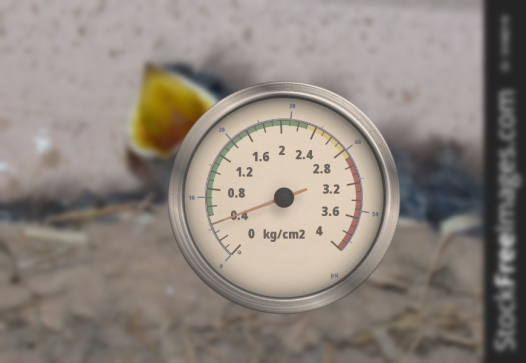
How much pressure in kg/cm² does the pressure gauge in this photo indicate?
0.4 kg/cm²
